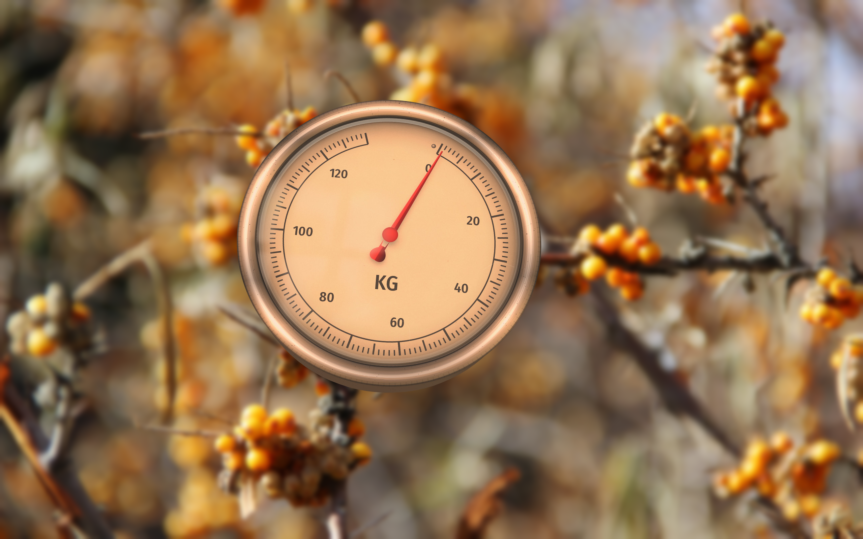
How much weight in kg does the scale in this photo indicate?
1 kg
